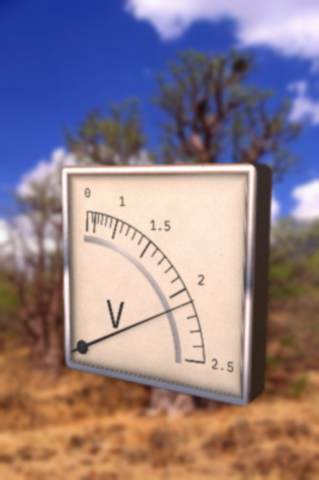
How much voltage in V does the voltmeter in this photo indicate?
2.1 V
